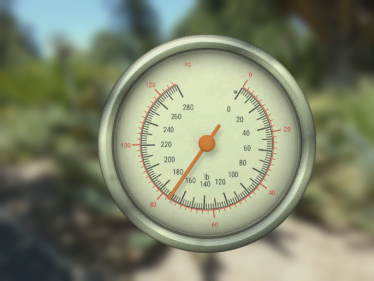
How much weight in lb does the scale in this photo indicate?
170 lb
